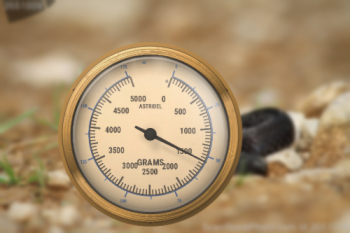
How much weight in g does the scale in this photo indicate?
1500 g
